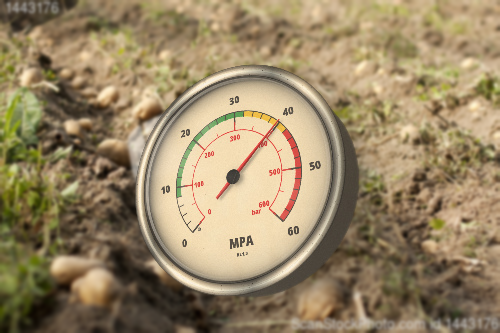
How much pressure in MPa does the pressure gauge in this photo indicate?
40 MPa
